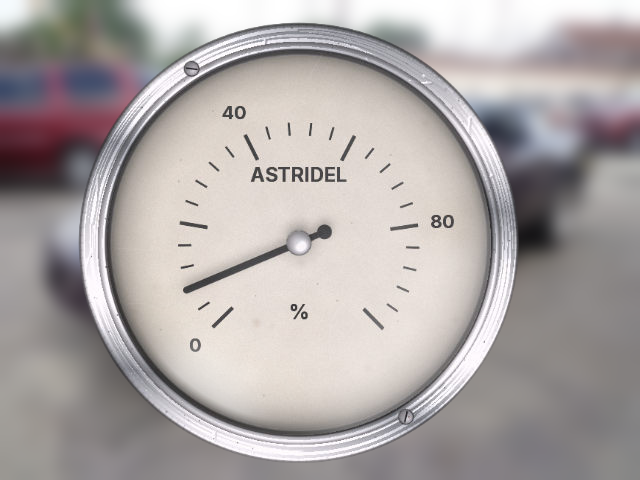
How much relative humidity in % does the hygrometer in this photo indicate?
8 %
